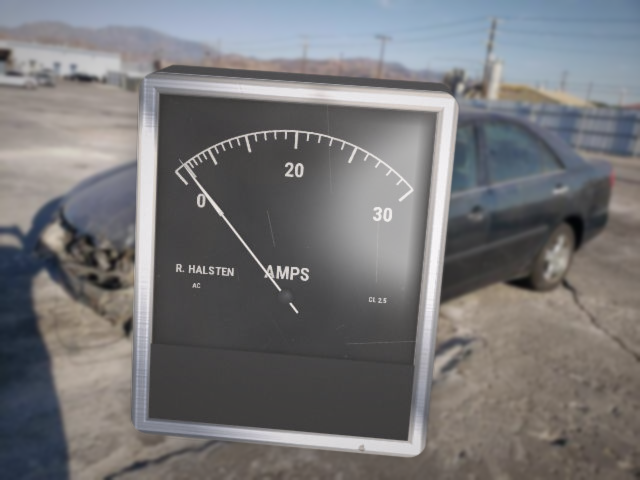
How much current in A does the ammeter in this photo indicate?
5 A
